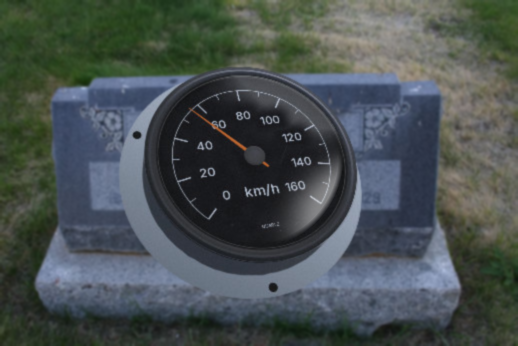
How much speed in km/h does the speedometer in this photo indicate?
55 km/h
